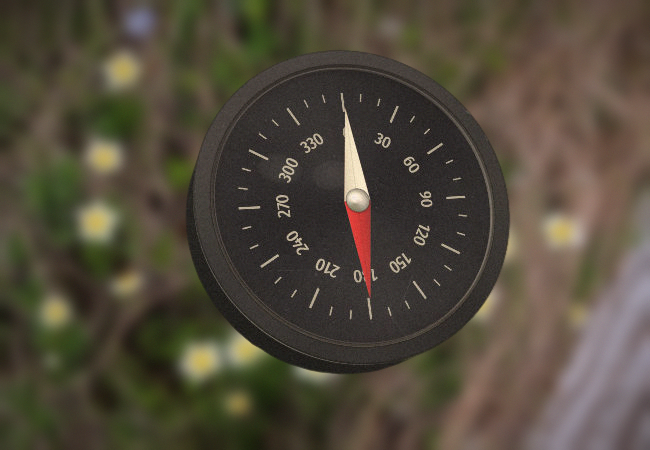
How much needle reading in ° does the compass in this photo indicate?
180 °
